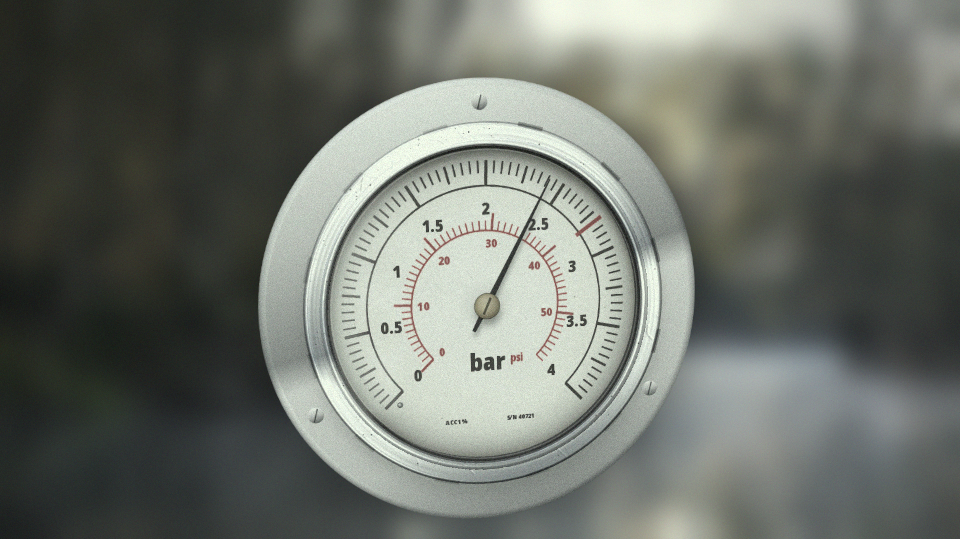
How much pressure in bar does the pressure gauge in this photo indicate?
2.4 bar
